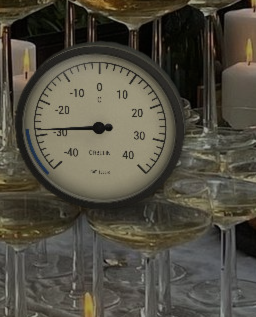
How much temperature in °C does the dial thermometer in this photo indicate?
-28 °C
